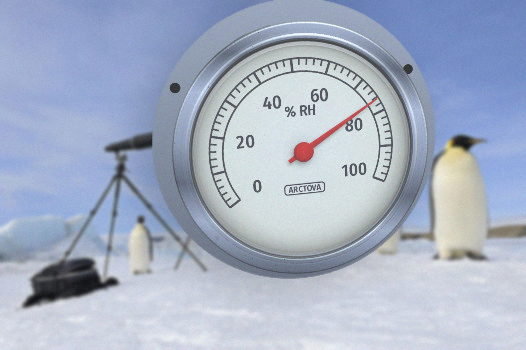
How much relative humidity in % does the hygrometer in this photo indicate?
76 %
